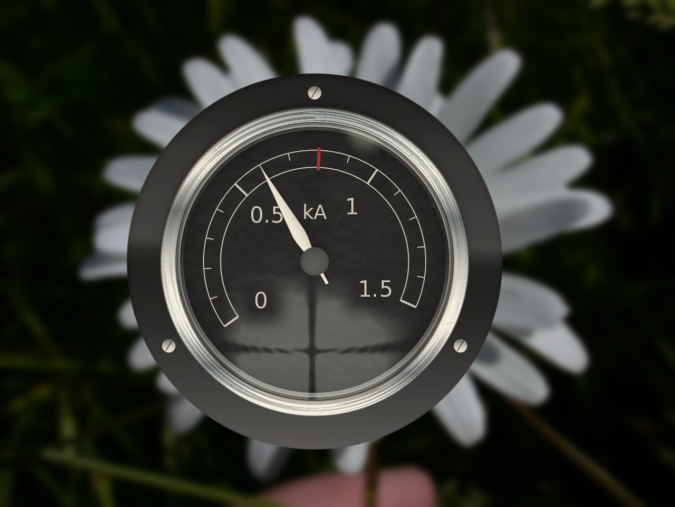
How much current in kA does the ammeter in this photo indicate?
0.6 kA
